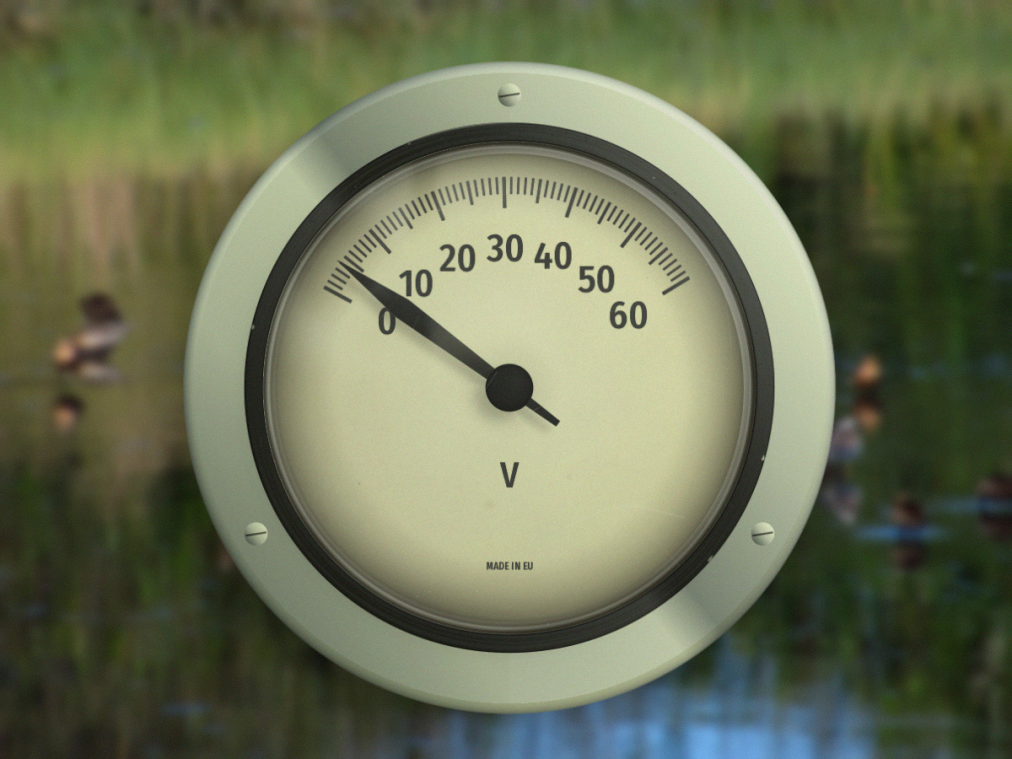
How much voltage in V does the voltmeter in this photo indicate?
4 V
